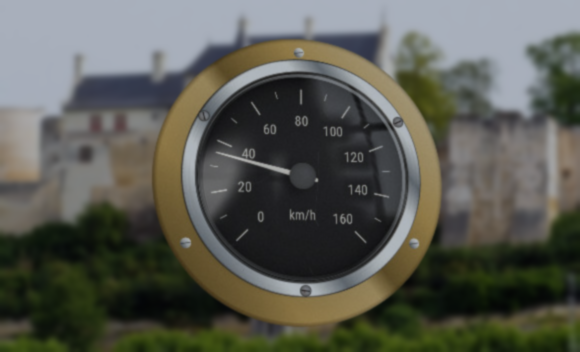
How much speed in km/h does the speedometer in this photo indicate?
35 km/h
